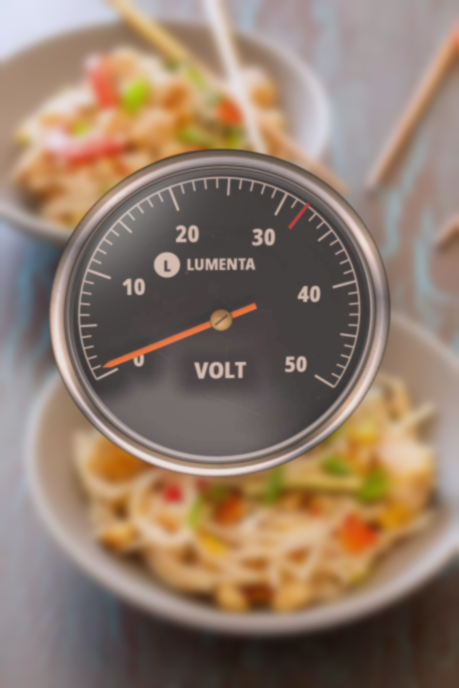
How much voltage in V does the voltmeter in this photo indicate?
1 V
